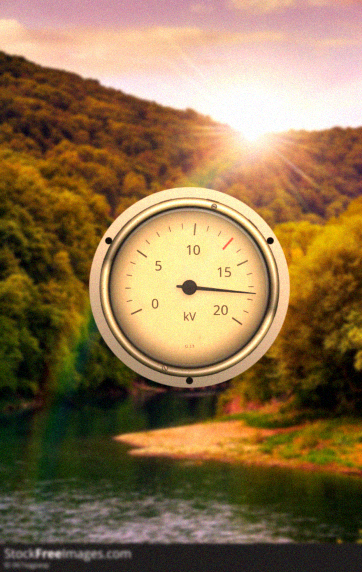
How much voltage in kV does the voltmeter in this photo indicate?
17.5 kV
